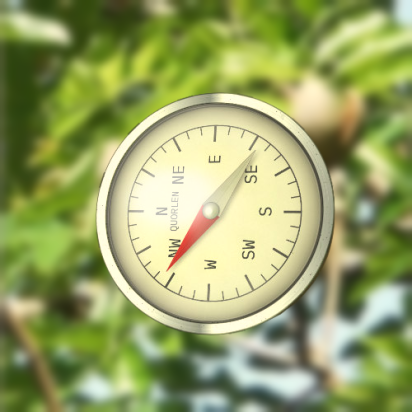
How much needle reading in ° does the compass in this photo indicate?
305 °
